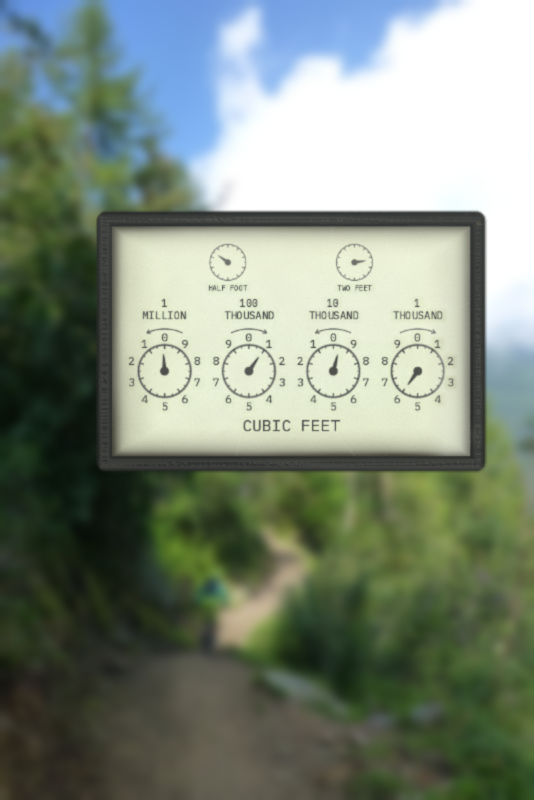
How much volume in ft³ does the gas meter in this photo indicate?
9600 ft³
